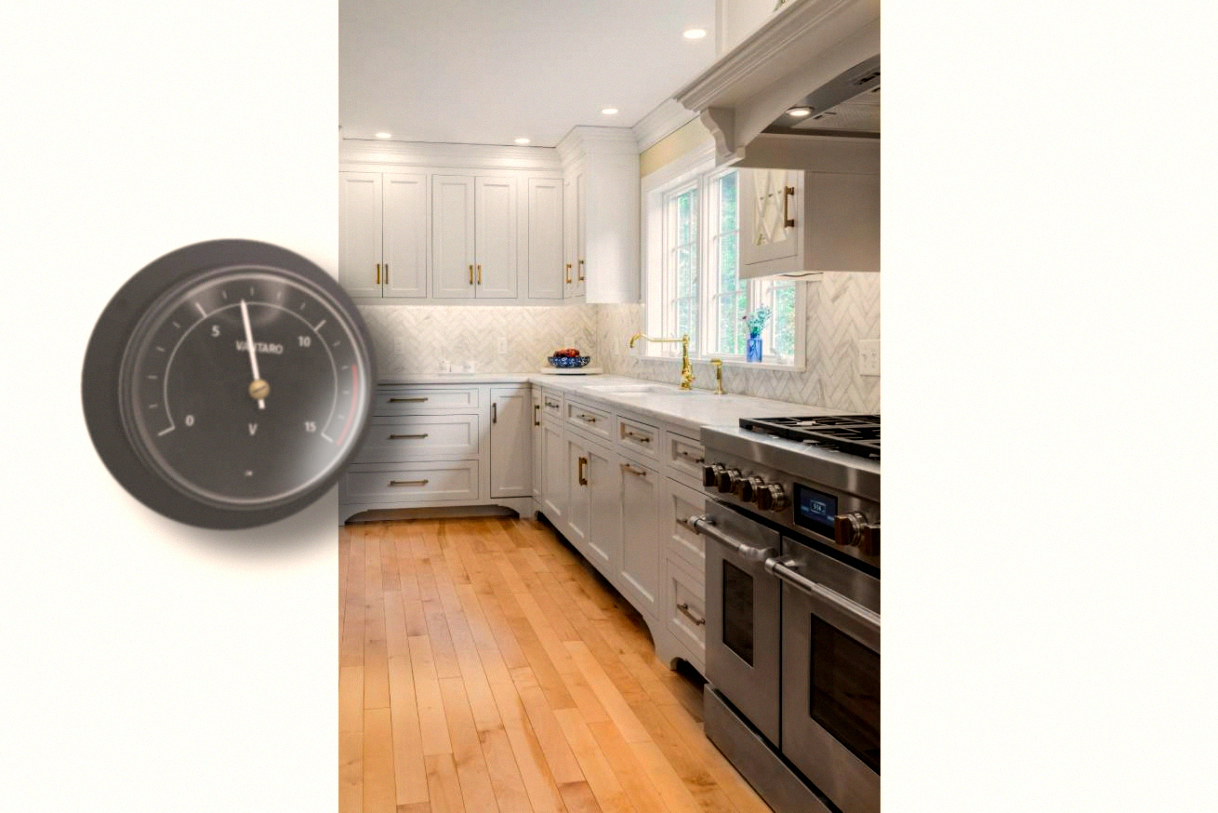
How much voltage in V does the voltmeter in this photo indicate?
6.5 V
